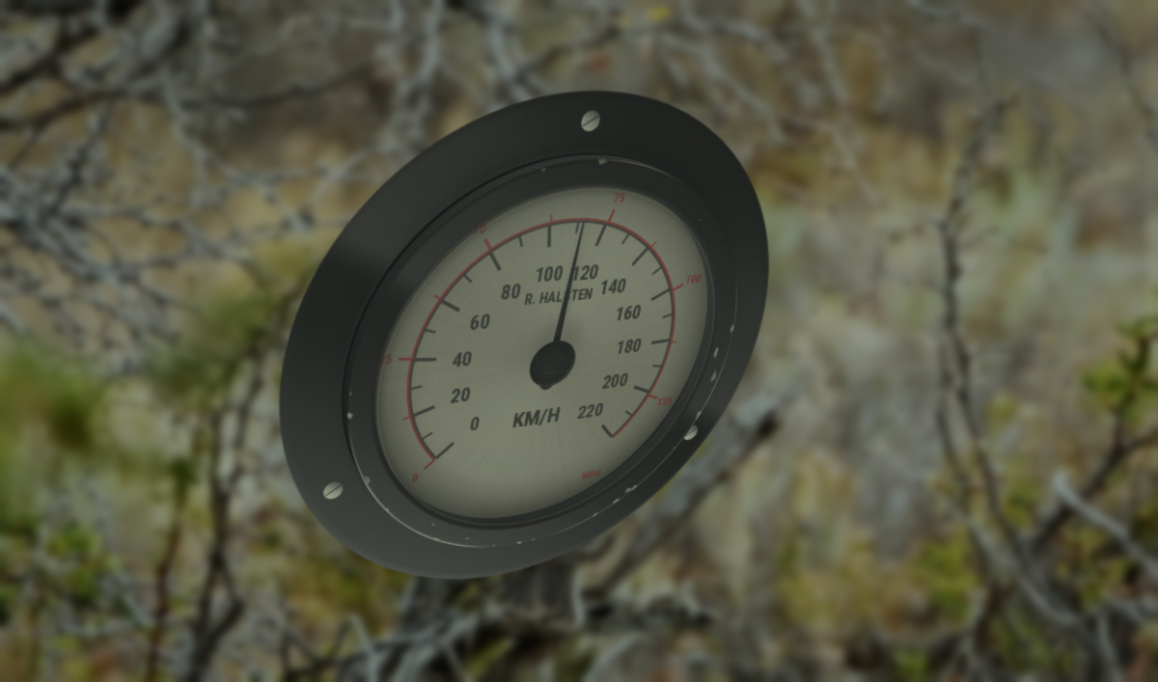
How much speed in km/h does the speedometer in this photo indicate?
110 km/h
